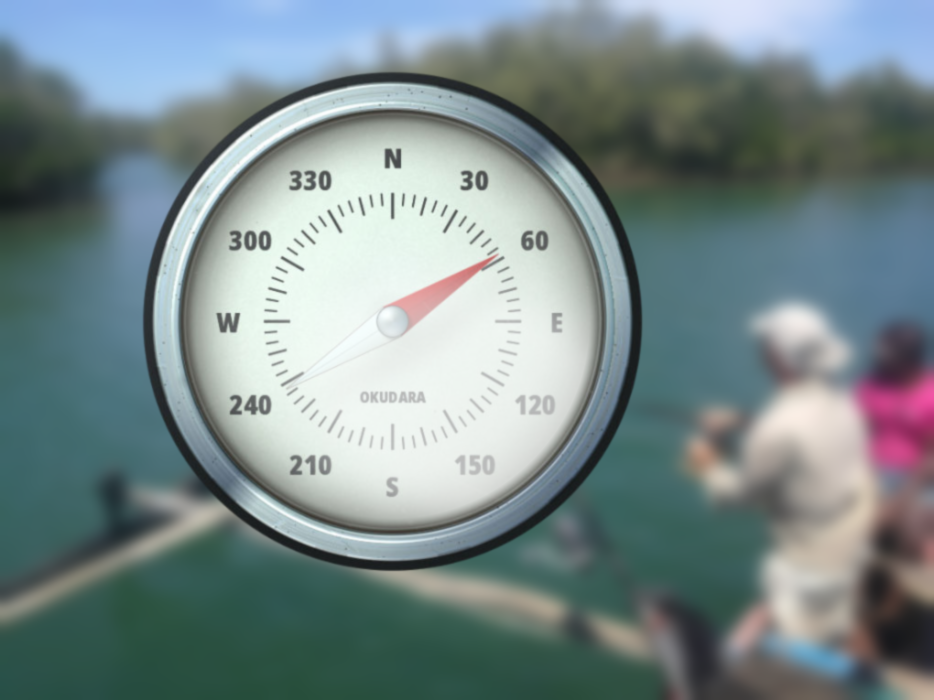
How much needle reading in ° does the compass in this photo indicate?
57.5 °
